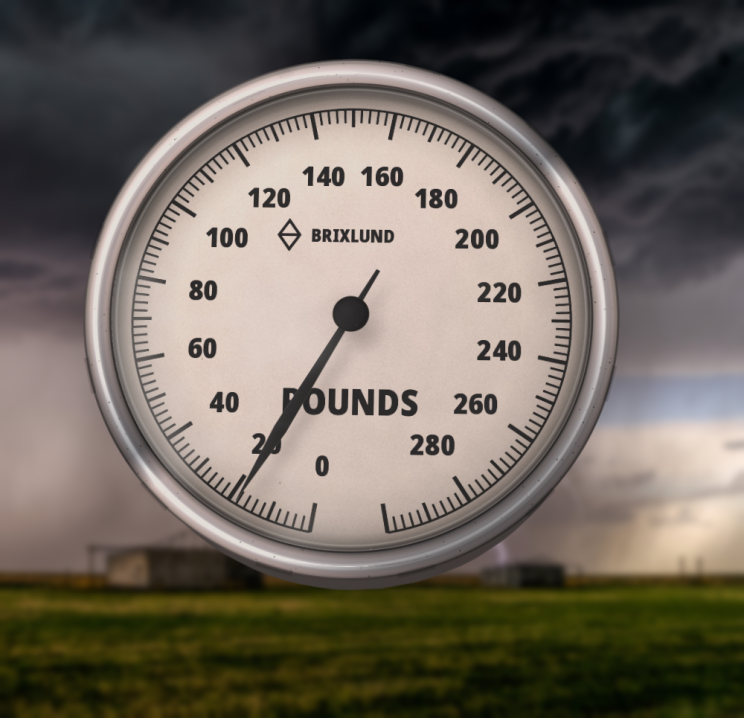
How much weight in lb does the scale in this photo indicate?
18 lb
